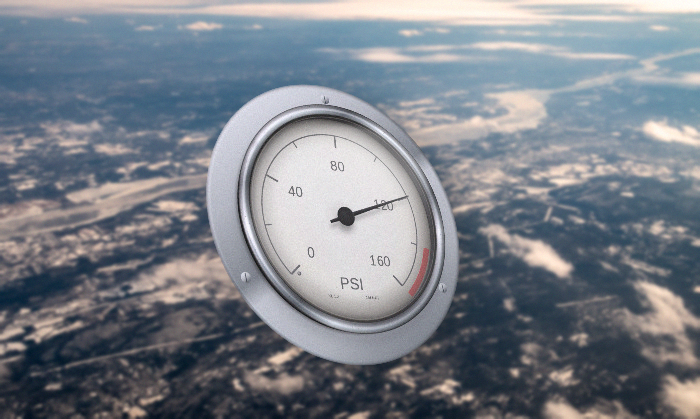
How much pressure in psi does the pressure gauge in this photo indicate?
120 psi
